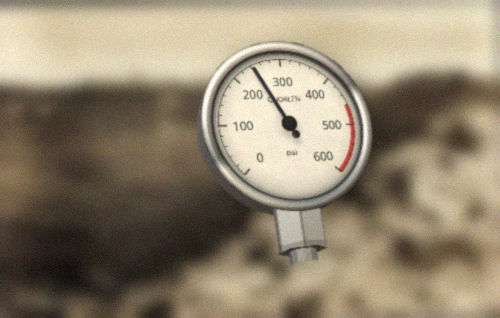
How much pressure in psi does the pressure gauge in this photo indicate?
240 psi
